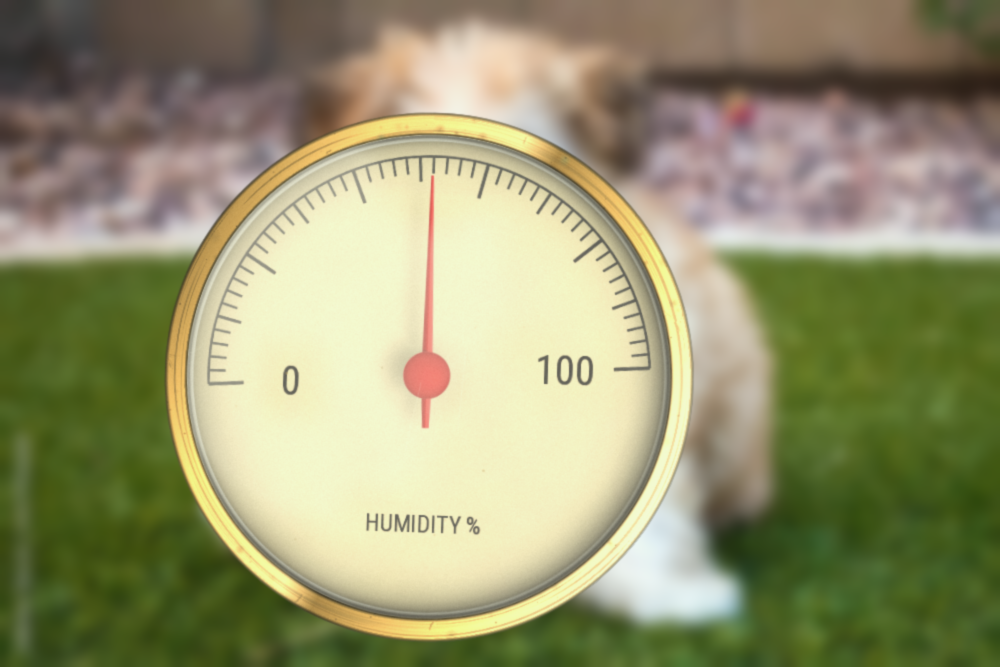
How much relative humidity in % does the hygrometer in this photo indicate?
52 %
